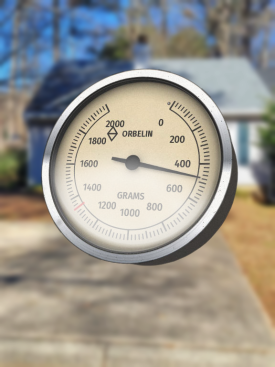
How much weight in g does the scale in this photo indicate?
480 g
